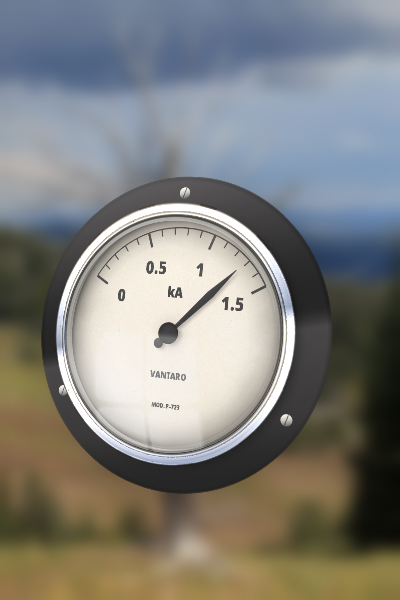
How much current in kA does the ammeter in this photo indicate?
1.3 kA
